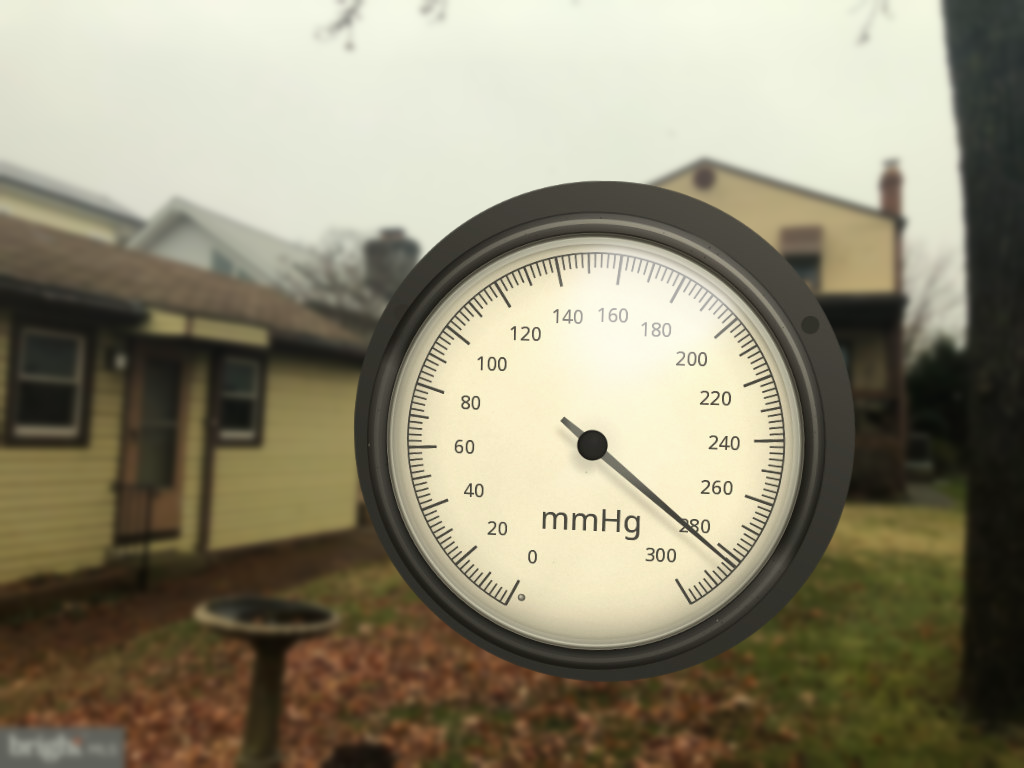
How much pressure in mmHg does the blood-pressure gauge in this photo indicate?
282 mmHg
